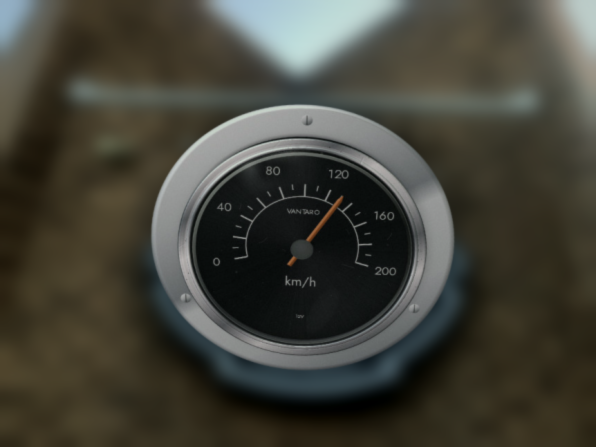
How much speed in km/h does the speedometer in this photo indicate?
130 km/h
